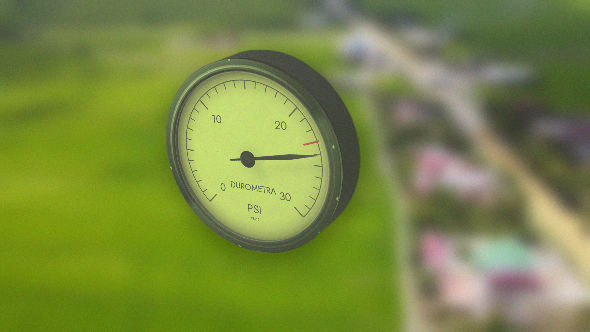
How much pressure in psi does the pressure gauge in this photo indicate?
24 psi
